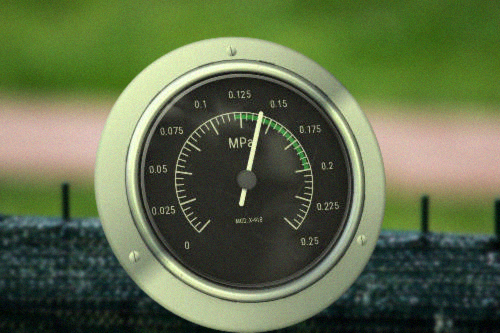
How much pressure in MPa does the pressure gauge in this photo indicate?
0.14 MPa
